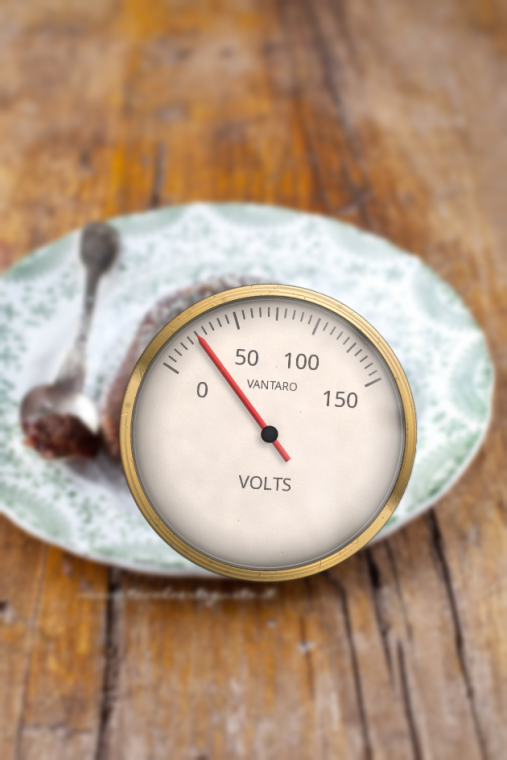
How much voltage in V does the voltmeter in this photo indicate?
25 V
